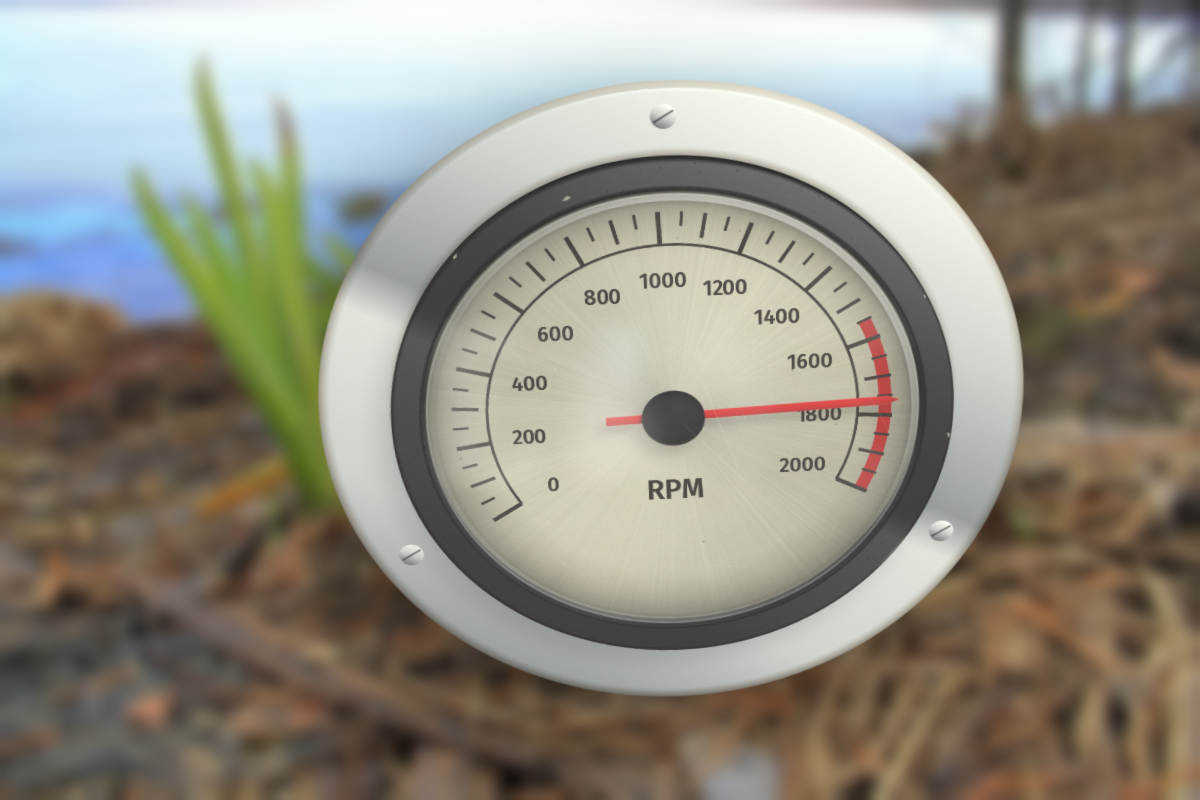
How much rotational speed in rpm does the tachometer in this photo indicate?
1750 rpm
